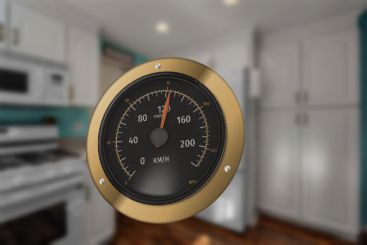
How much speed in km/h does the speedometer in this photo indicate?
125 km/h
